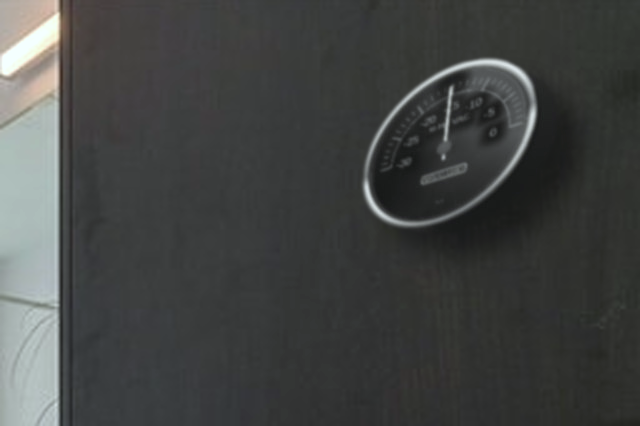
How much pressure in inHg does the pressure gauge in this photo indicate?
-15 inHg
